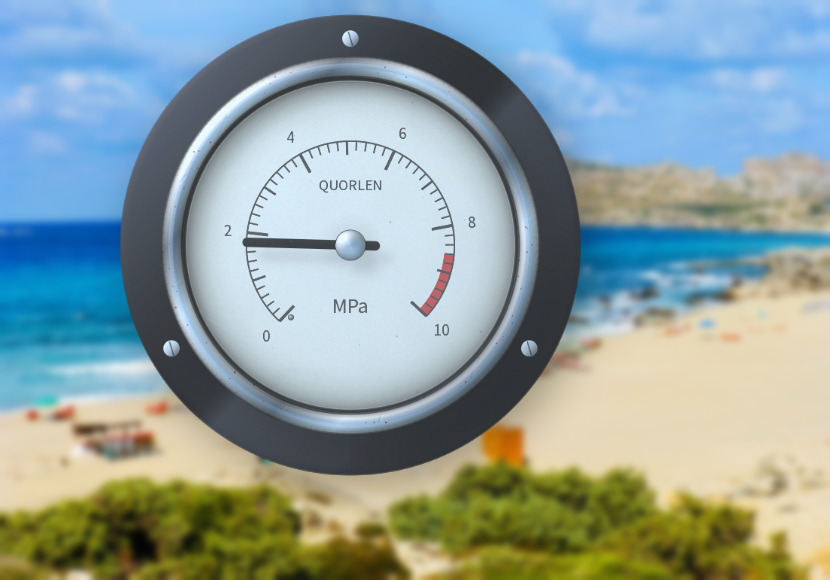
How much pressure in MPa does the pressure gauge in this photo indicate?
1.8 MPa
